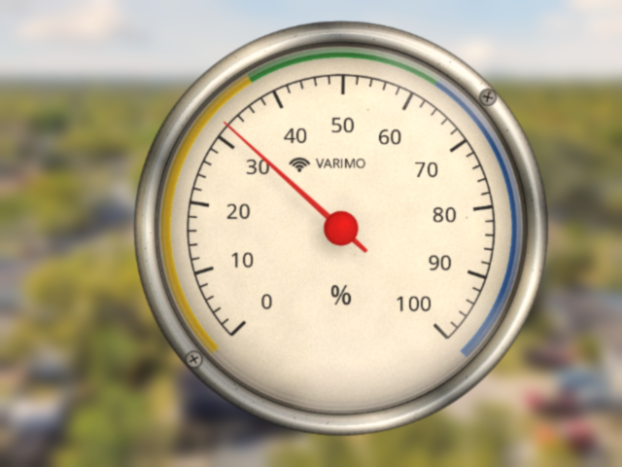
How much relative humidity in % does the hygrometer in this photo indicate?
32 %
